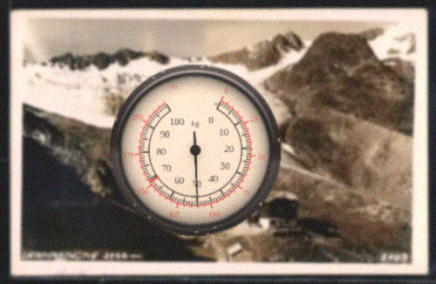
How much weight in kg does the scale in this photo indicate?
50 kg
